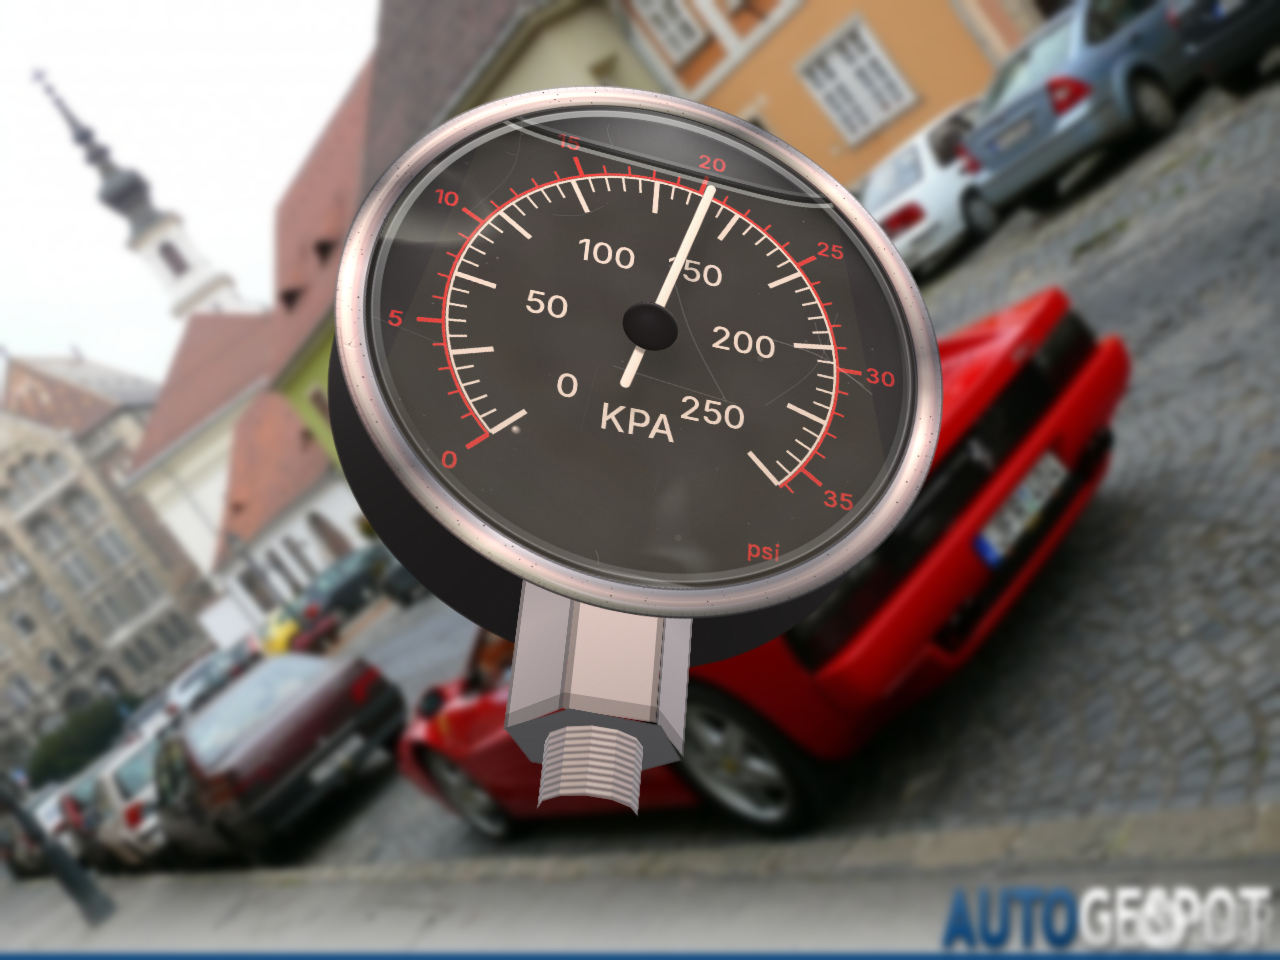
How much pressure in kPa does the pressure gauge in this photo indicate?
140 kPa
